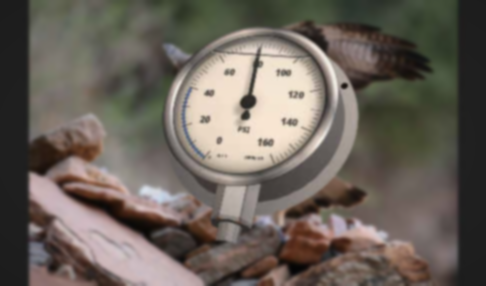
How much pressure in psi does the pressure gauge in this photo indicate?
80 psi
